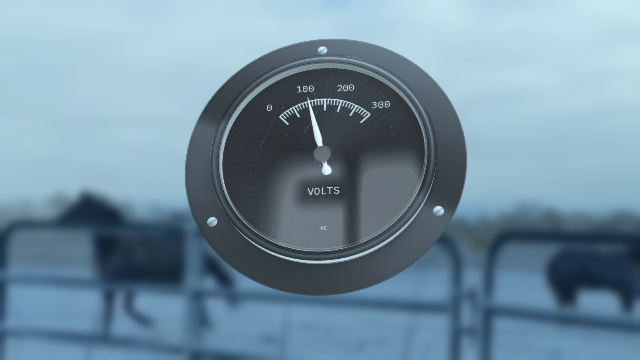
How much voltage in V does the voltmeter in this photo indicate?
100 V
